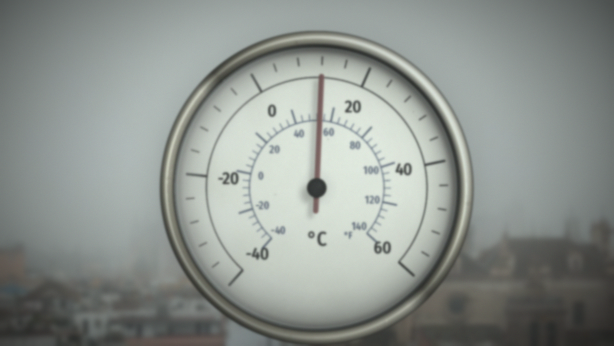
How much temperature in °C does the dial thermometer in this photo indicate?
12 °C
